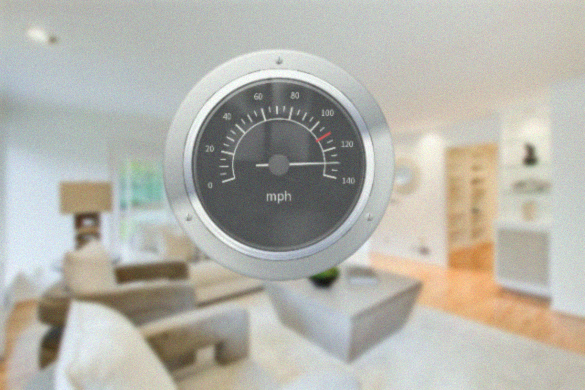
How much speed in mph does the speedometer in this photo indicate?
130 mph
